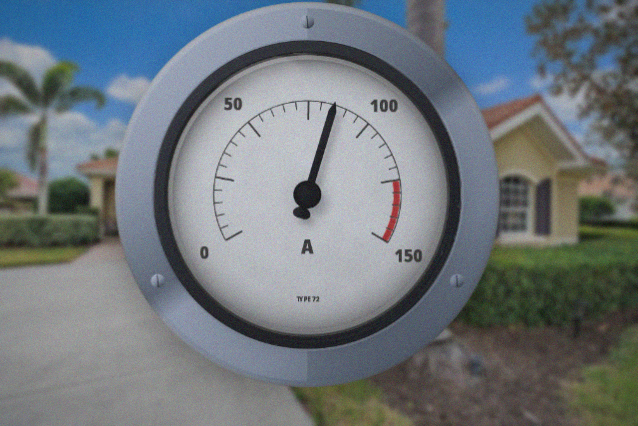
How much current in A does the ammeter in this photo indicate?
85 A
